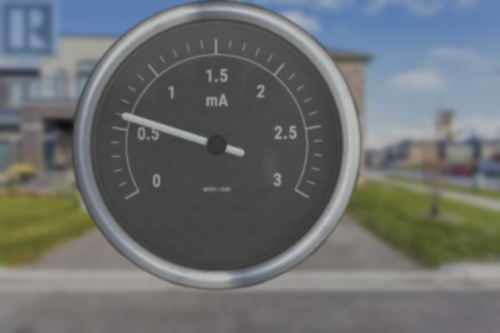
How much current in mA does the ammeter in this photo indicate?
0.6 mA
